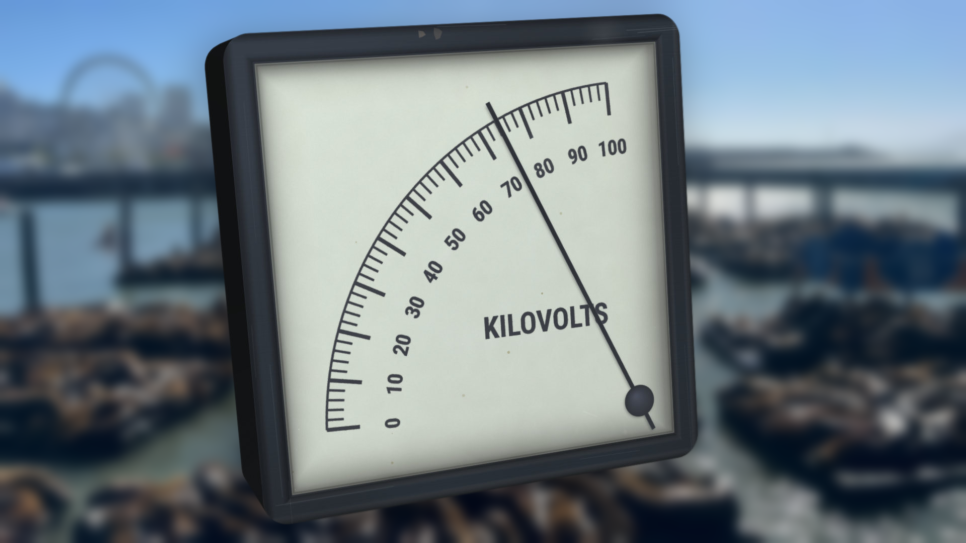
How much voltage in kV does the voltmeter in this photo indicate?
74 kV
